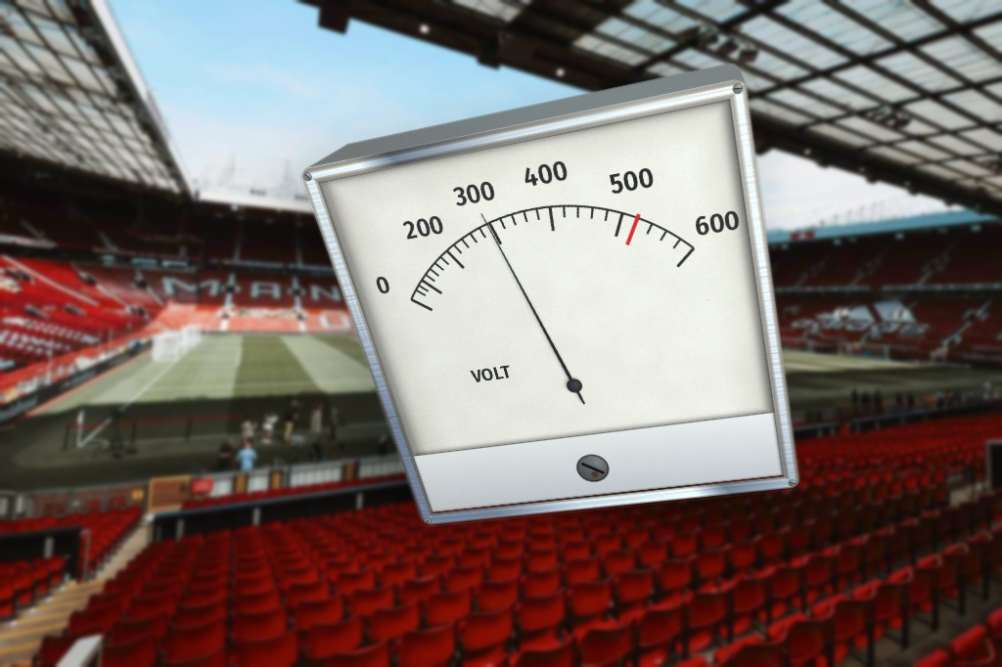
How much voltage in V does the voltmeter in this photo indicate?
300 V
